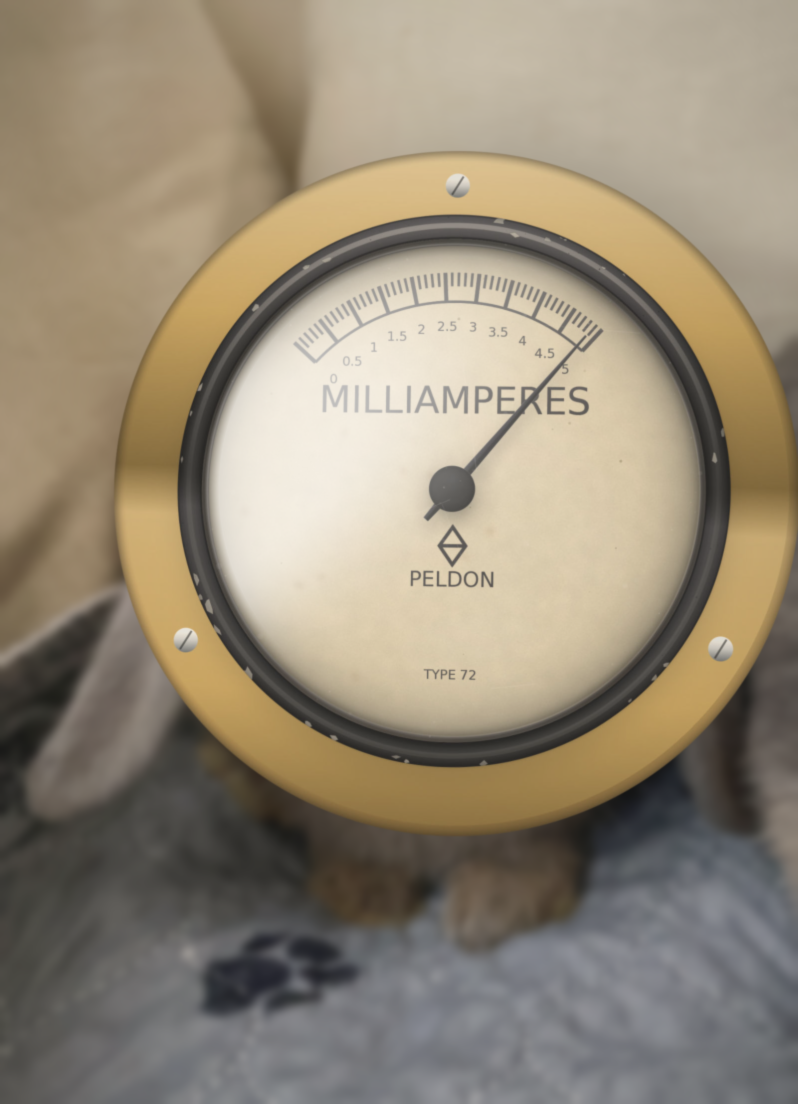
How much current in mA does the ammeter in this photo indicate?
4.9 mA
